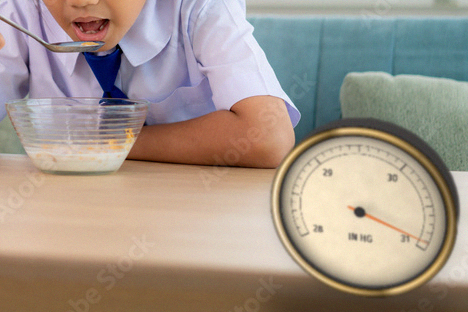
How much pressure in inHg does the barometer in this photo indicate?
30.9 inHg
